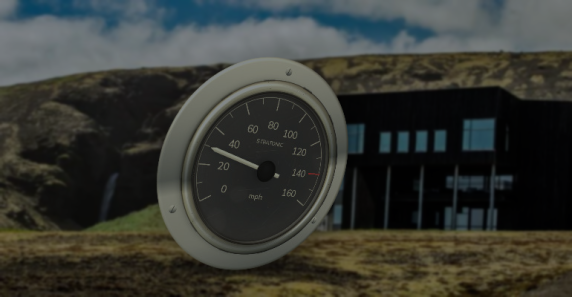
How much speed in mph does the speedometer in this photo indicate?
30 mph
